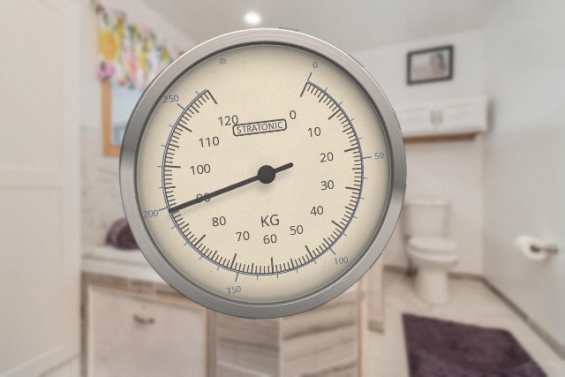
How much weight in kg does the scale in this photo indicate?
90 kg
